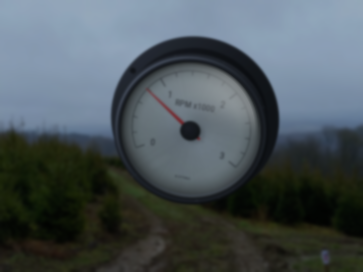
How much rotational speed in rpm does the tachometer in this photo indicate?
800 rpm
